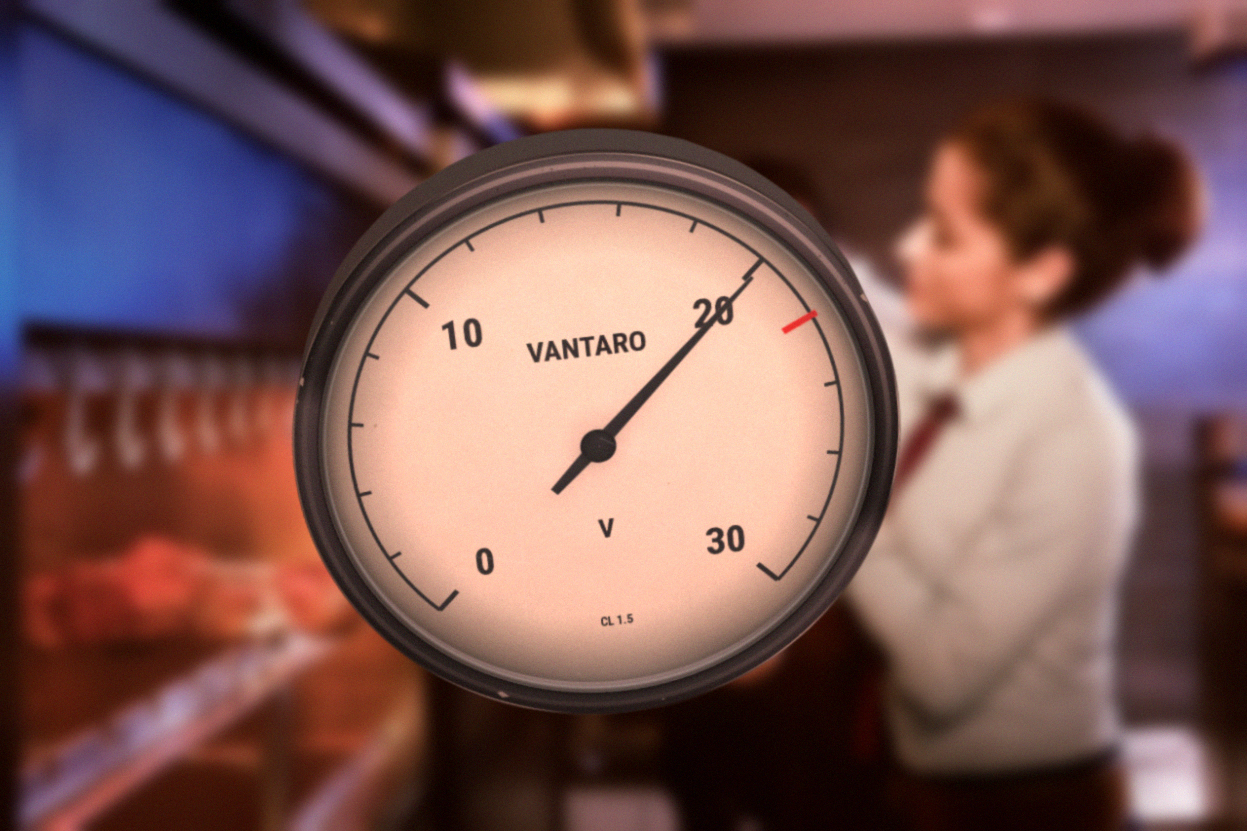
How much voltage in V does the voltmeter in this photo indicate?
20 V
